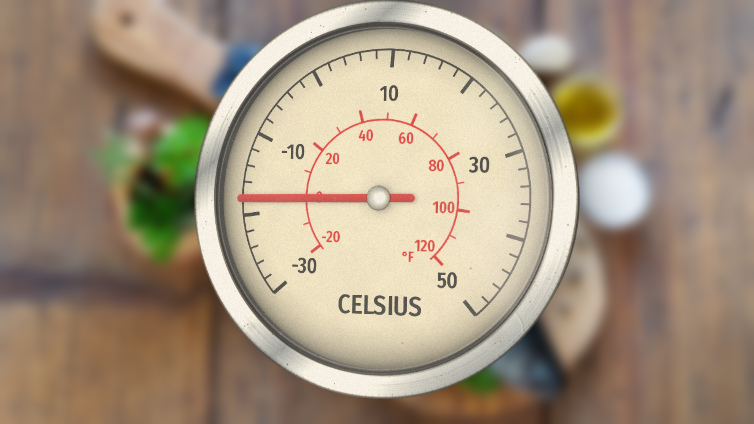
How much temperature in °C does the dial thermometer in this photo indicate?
-18 °C
